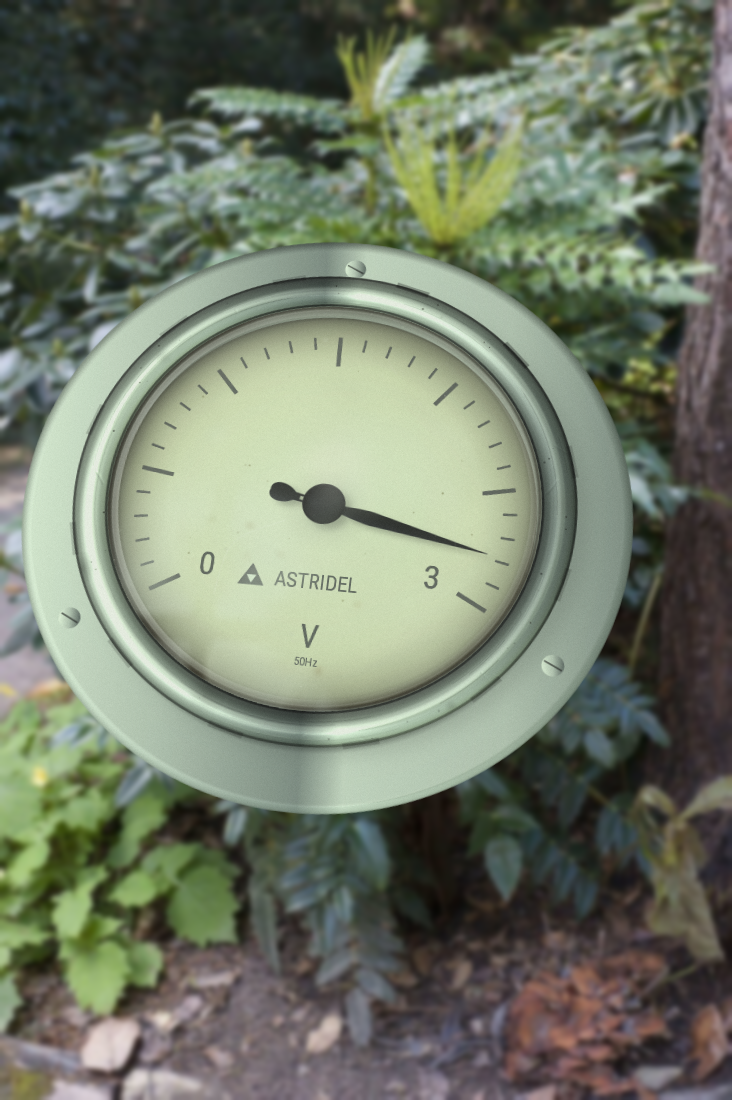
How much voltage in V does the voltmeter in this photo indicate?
2.8 V
